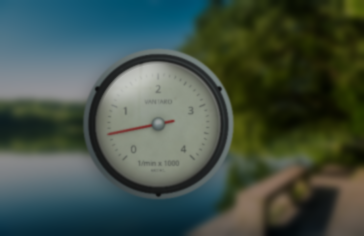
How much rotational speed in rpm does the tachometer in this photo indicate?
500 rpm
